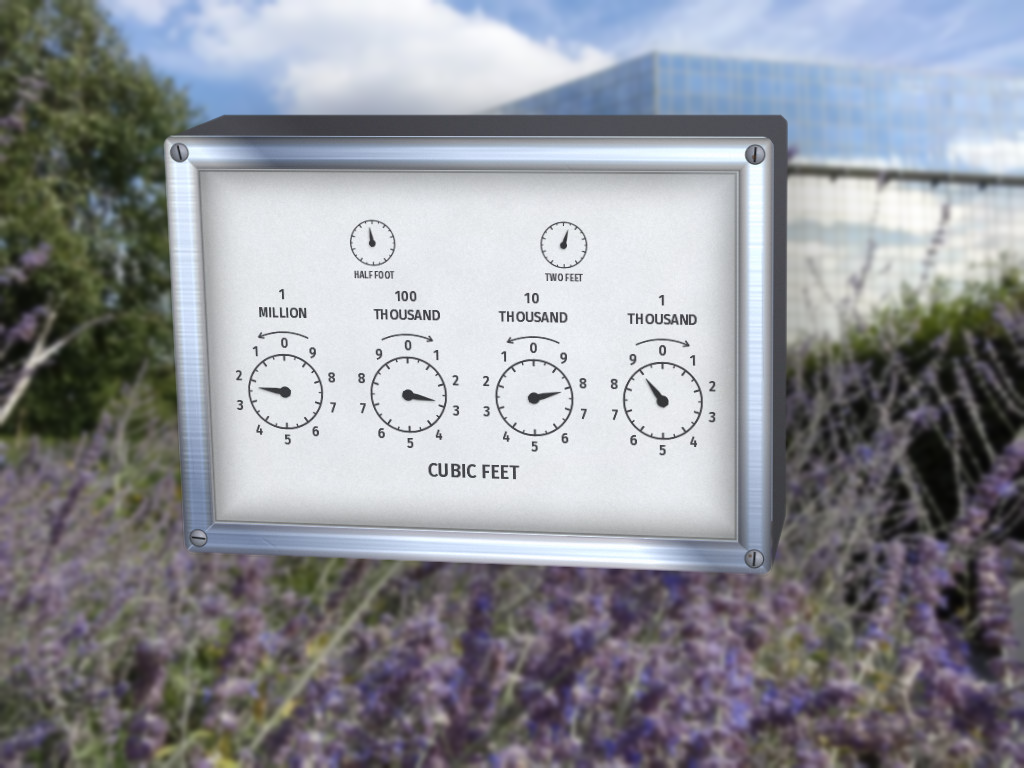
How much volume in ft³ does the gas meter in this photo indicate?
227900 ft³
